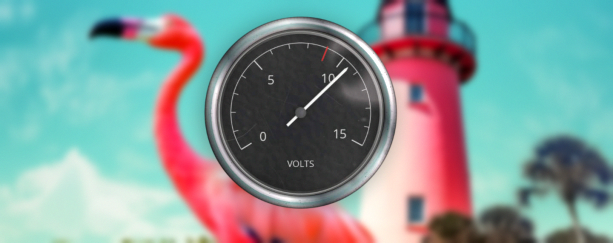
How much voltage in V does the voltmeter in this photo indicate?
10.5 V
